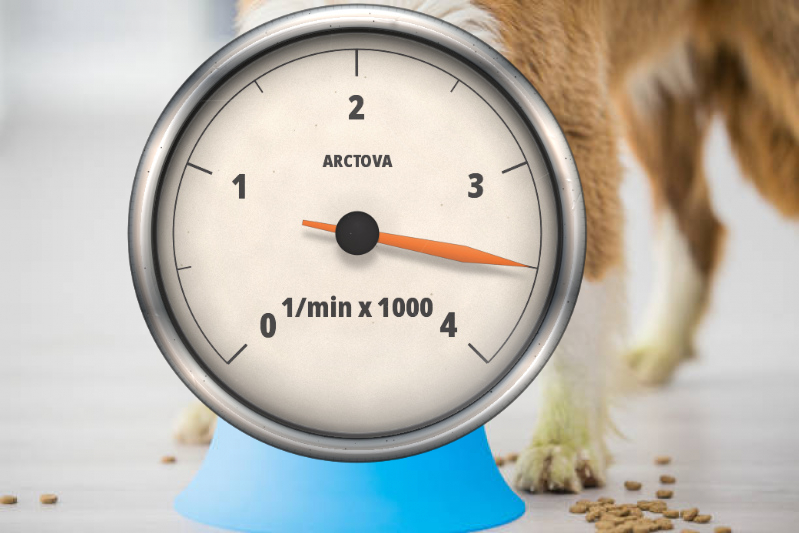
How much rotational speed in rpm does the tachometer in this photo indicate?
3500 rpm
